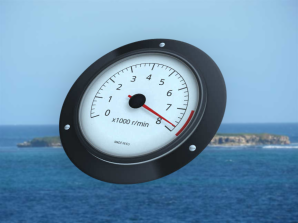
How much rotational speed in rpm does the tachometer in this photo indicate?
7800 rpm
